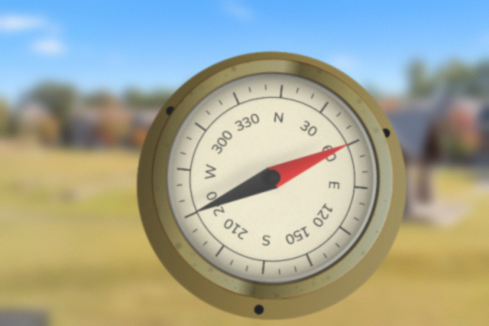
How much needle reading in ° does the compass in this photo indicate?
60 °
